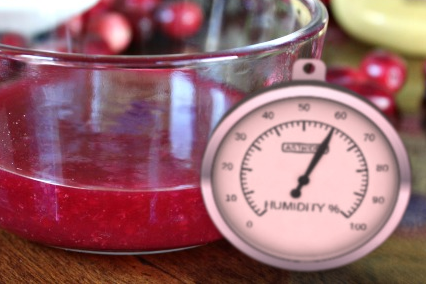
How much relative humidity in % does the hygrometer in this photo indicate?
60 %
